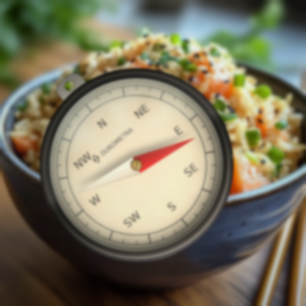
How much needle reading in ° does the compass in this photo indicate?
105 °
